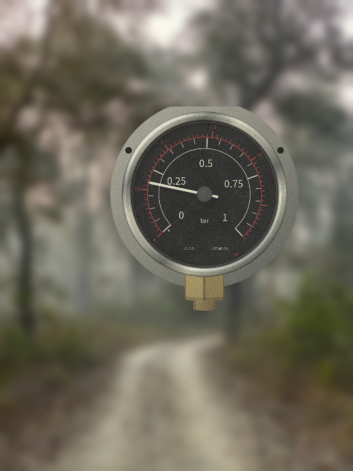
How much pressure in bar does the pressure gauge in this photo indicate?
0.2 bar
